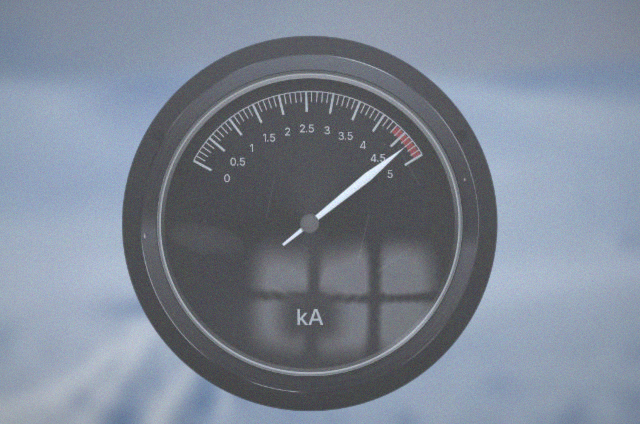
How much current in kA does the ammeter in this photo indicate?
4.7 kA
